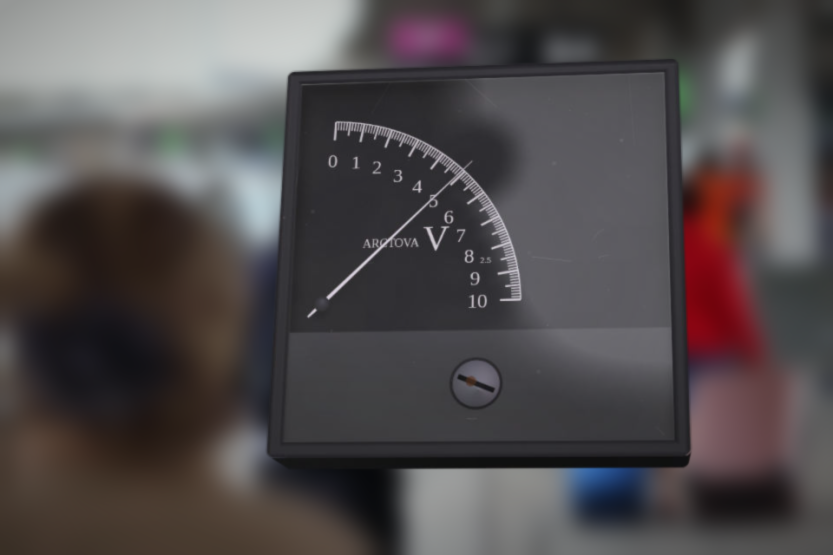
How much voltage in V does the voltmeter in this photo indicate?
5 V
